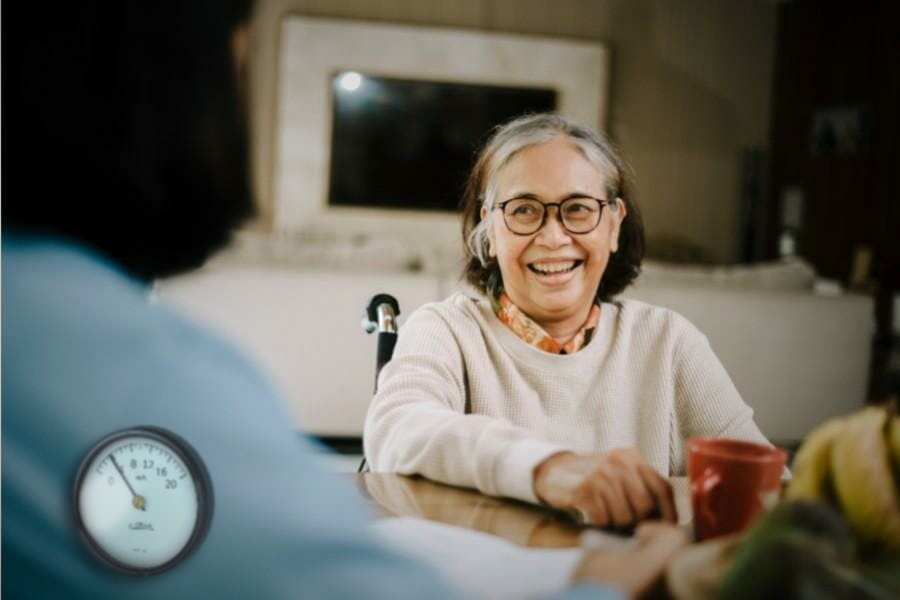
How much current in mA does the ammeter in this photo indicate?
4 mA
